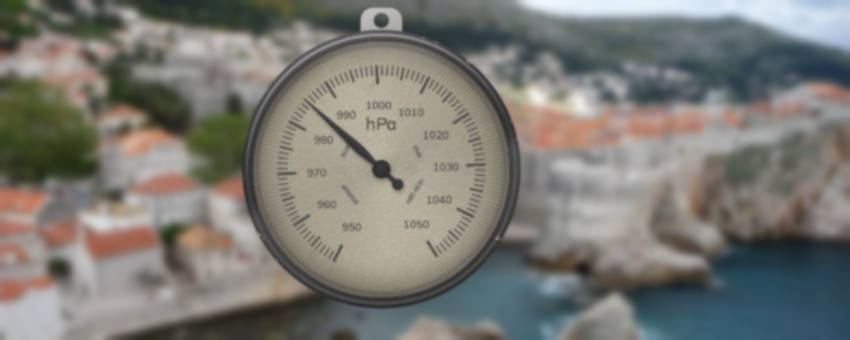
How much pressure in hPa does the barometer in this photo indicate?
985 hPa
